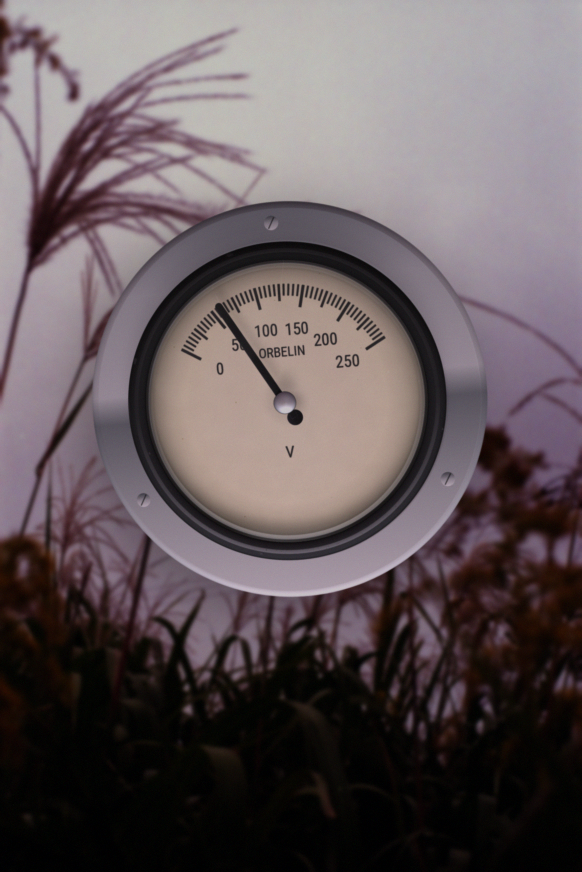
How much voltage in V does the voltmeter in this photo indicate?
60 V
